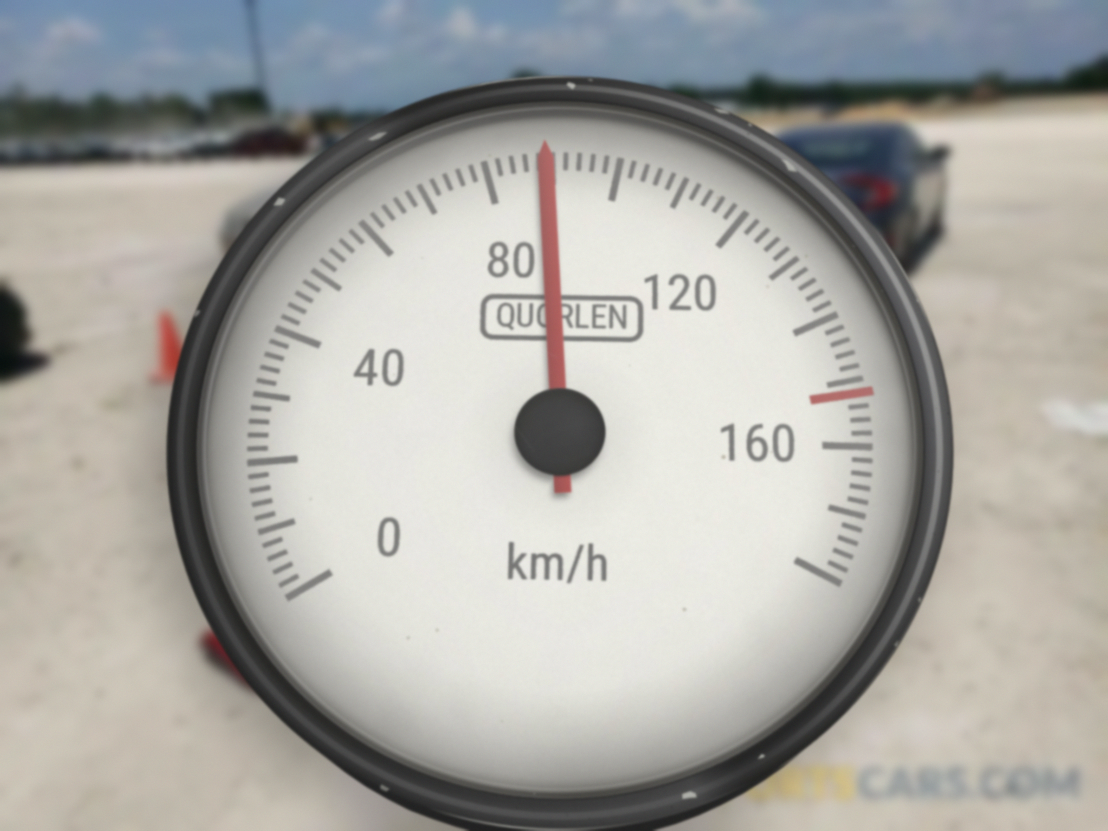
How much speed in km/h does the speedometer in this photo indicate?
89 km/h
